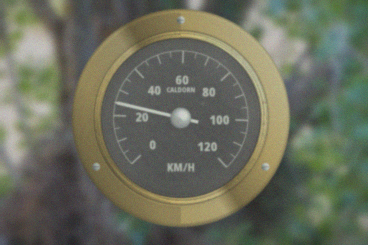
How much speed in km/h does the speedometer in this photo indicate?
25 km/h
